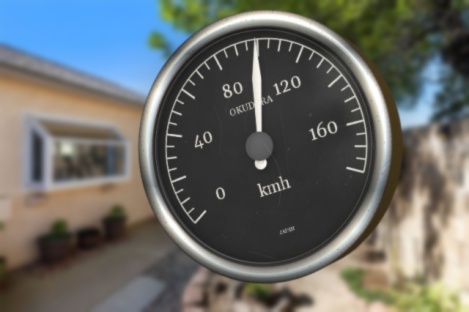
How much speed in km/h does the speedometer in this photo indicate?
100 km/h
